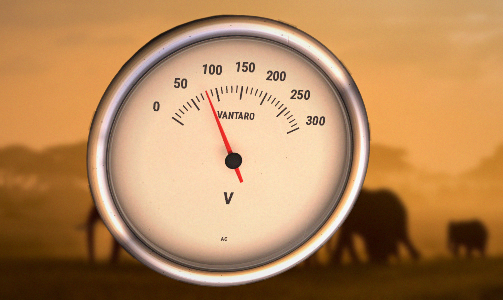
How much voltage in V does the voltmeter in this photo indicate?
80 V
